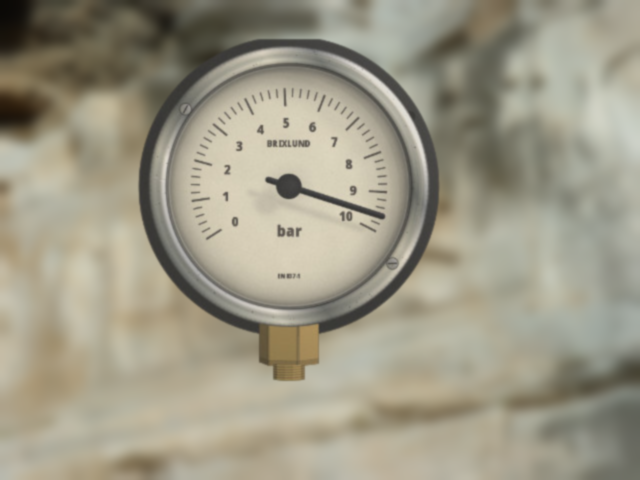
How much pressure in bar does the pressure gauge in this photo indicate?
9.6 bar
